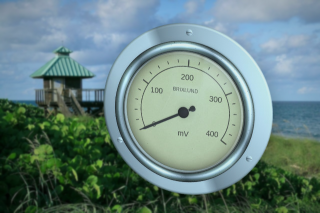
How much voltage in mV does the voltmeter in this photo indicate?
0 mV
